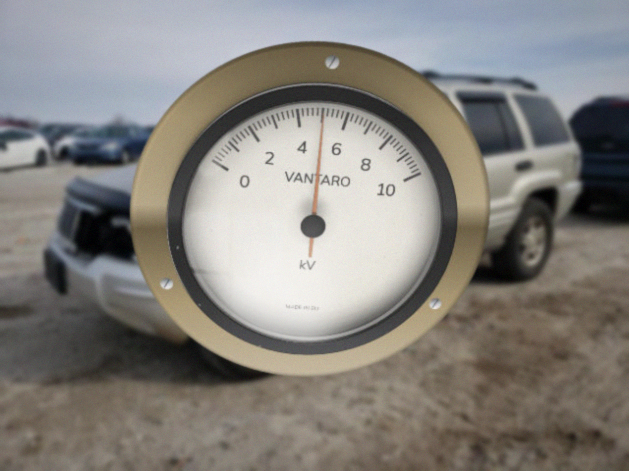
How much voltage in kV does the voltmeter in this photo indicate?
5 kV
